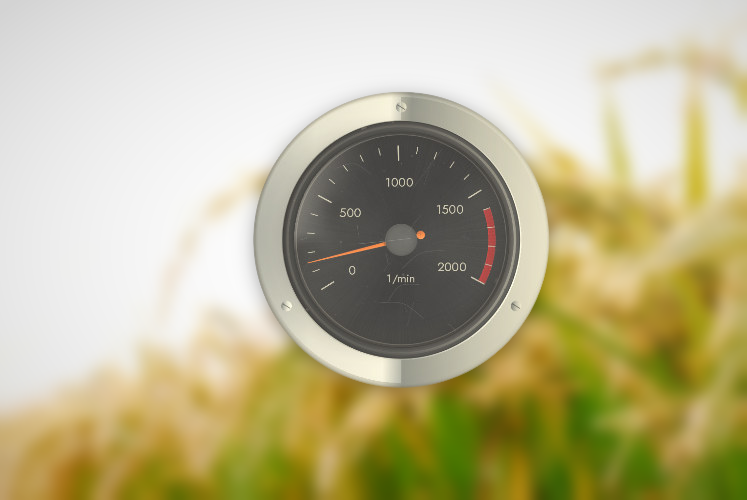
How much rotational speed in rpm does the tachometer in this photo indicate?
150 rpm
